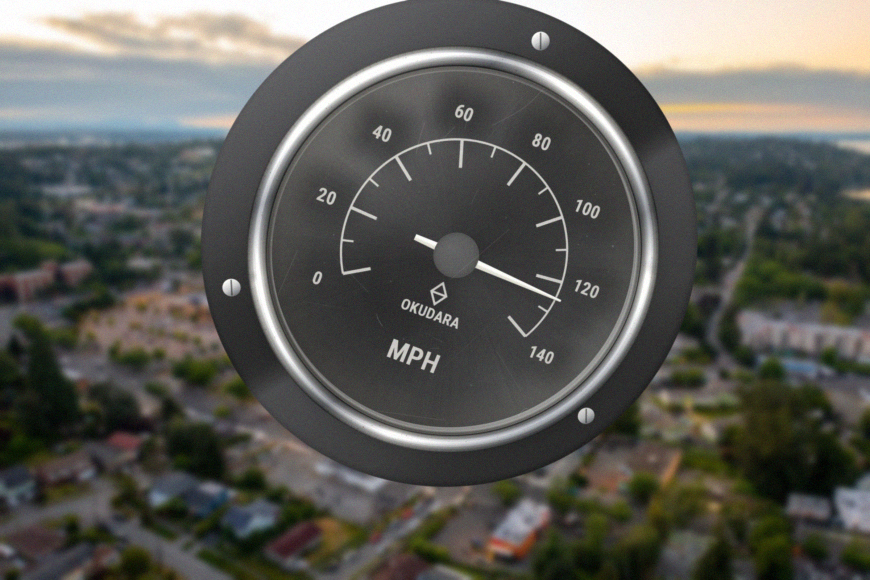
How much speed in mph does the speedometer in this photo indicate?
125 mph
